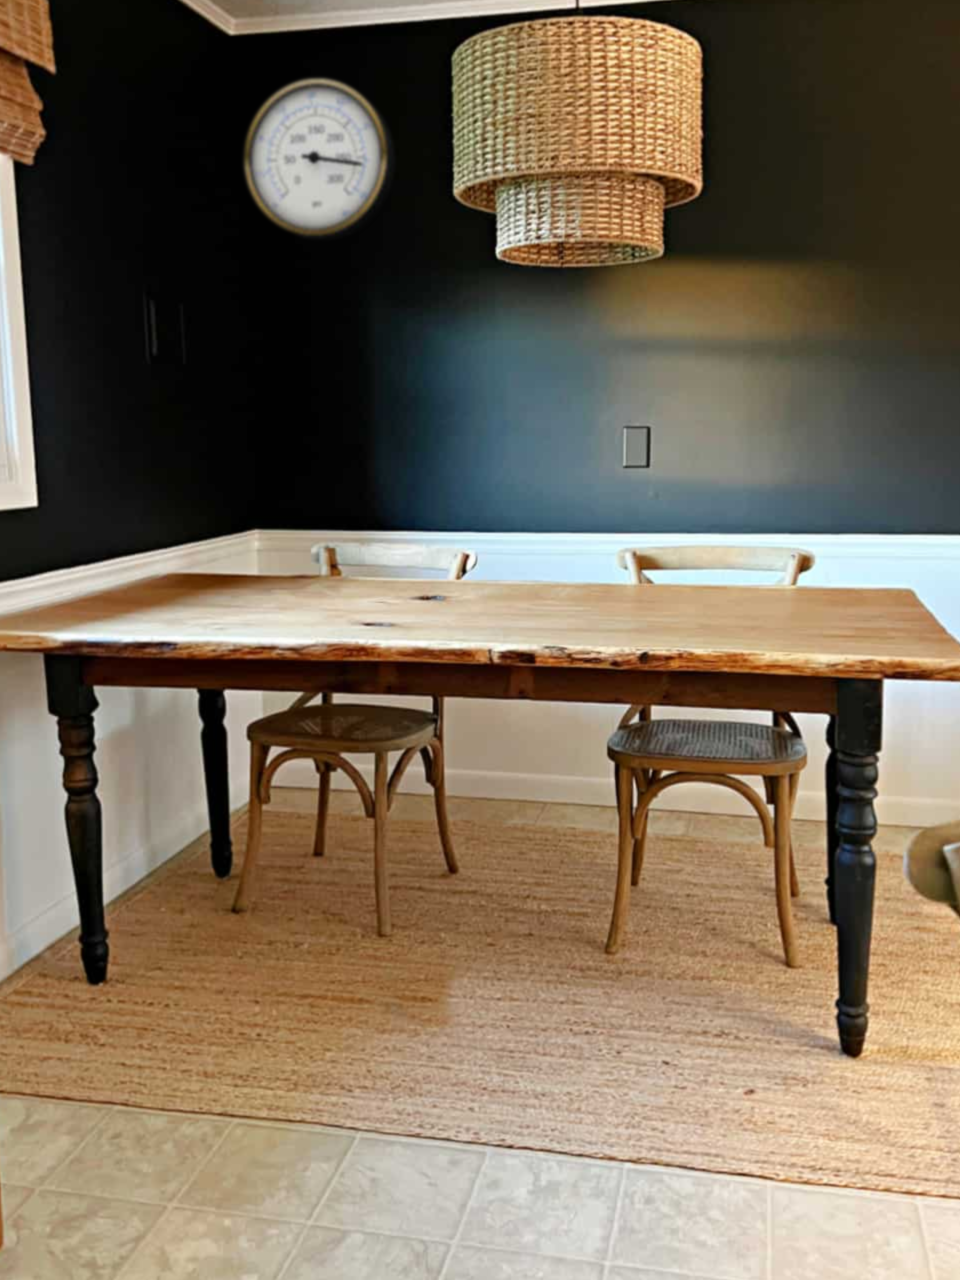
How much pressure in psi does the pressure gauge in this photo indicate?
260 psi
